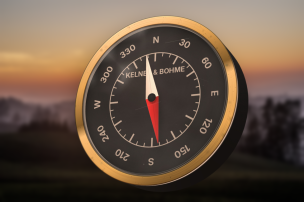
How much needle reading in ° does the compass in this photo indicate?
170 °
